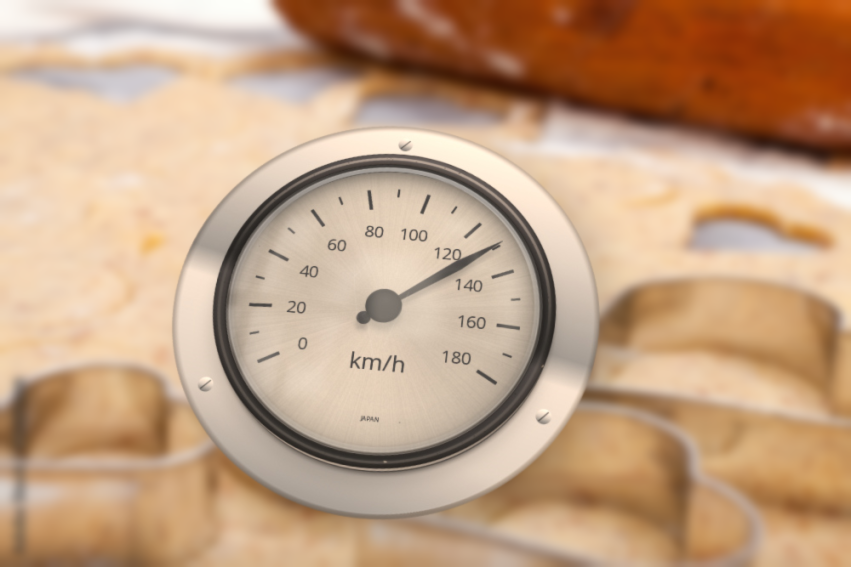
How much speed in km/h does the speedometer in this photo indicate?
130 km/h
